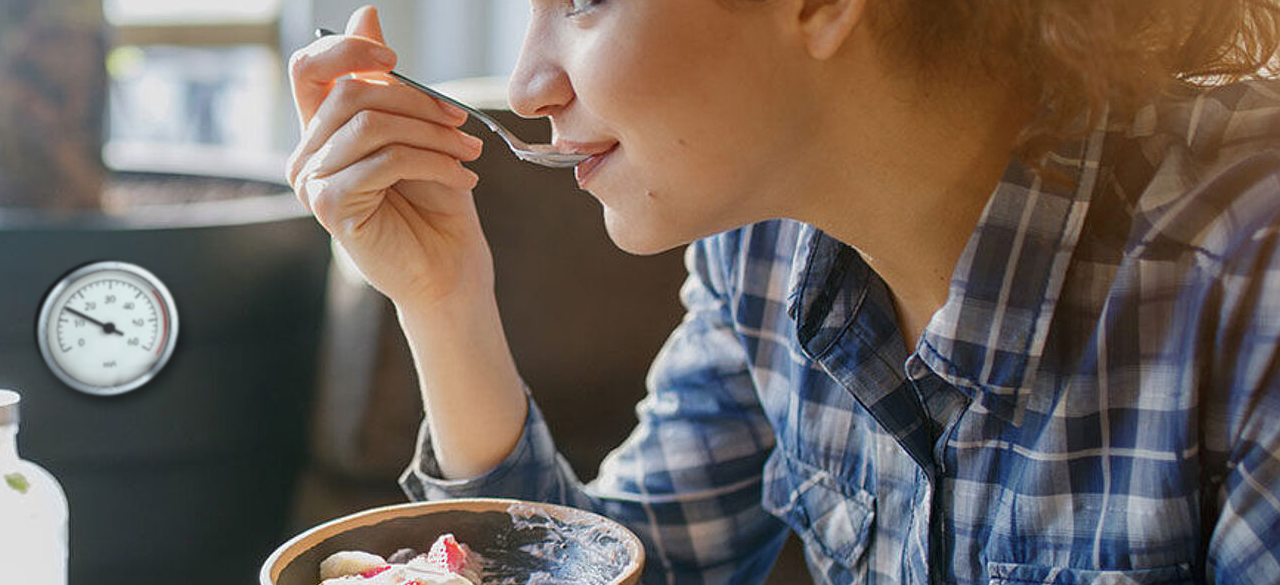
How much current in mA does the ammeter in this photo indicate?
14 mA
